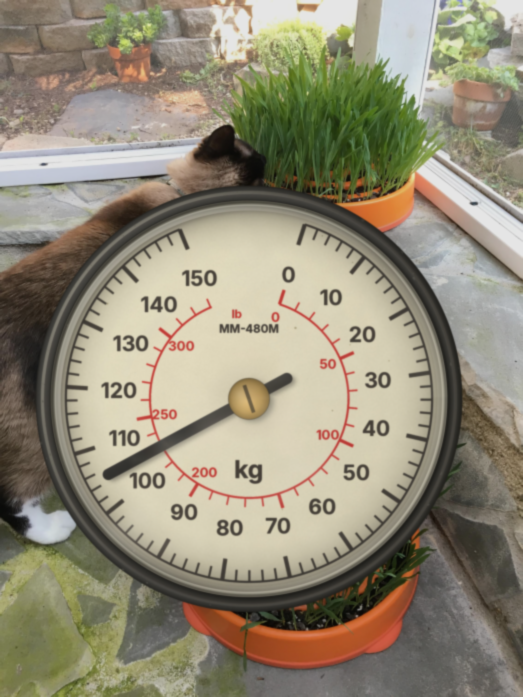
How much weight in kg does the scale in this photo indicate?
105 kg
